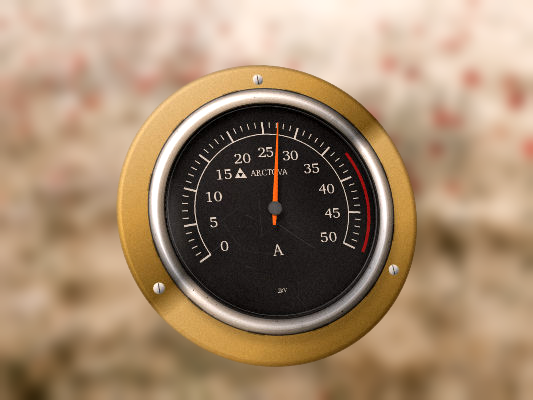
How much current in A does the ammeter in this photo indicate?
27 A
